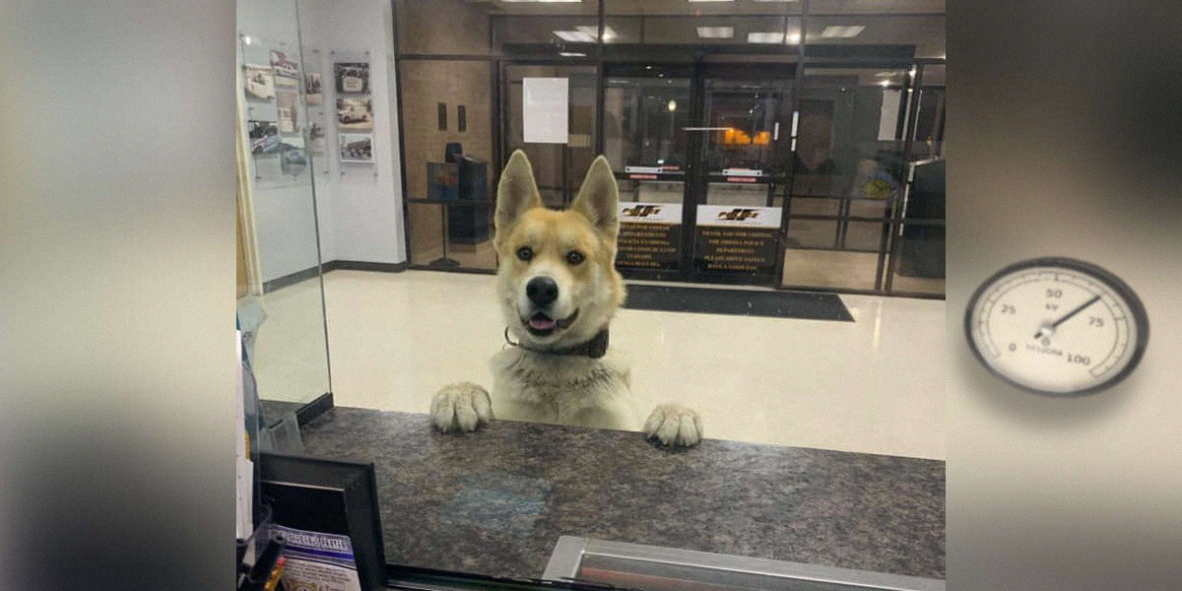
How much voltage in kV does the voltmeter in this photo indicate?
65 kV
